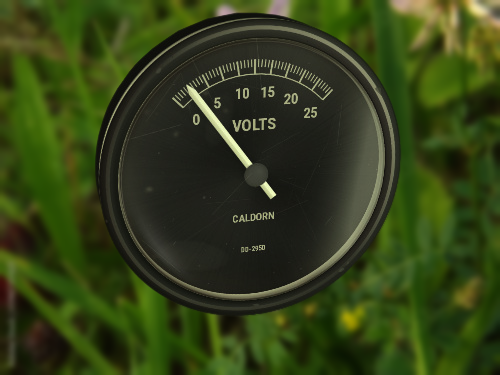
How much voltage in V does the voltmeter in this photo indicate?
2.5 V
